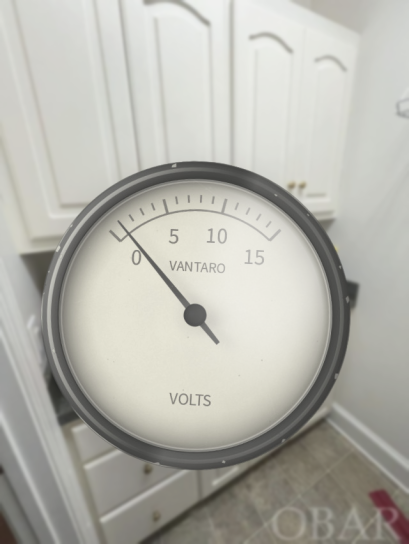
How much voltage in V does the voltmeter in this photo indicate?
1 V
